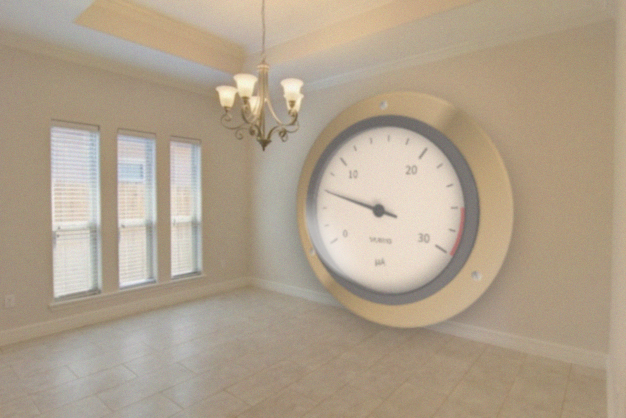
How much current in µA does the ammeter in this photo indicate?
6 µA
